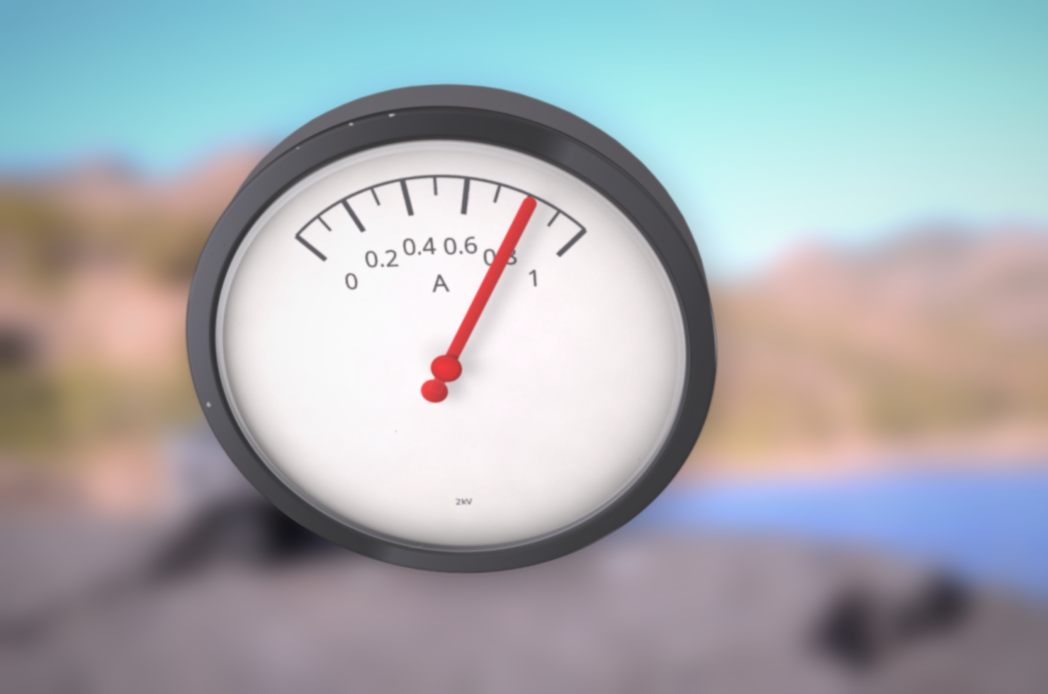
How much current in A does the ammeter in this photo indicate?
0.8 A
